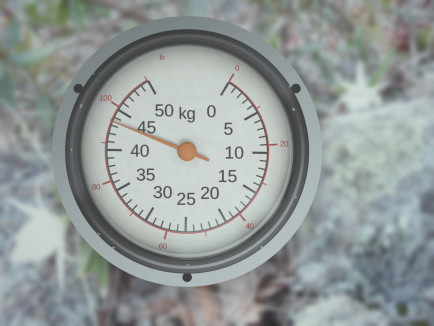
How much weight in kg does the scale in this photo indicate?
43.5 kg
